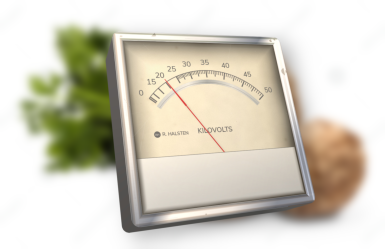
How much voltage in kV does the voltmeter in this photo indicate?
20 kV
